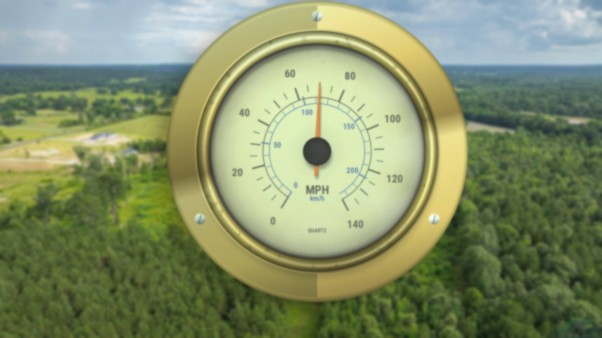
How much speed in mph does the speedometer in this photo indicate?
70 mph
